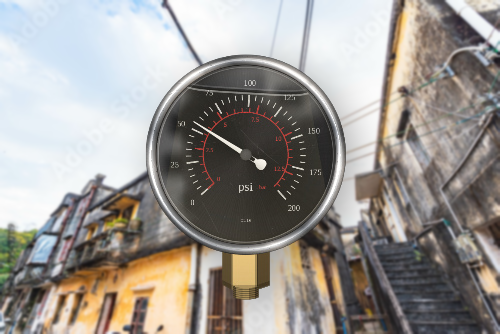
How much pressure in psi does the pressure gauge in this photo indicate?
55 psi
